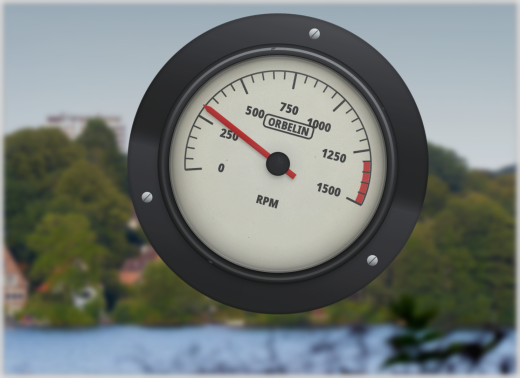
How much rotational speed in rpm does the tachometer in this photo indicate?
300 rpm
